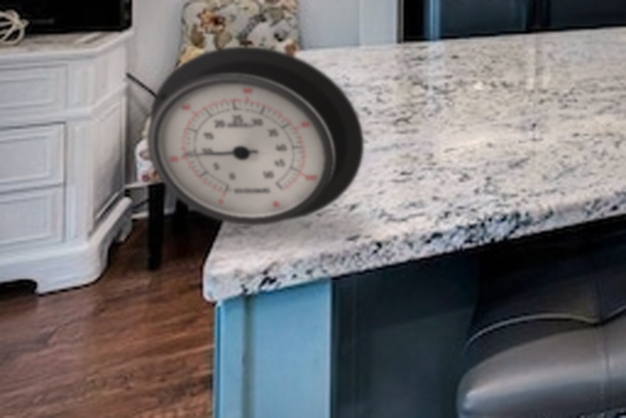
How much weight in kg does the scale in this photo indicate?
10 kg
